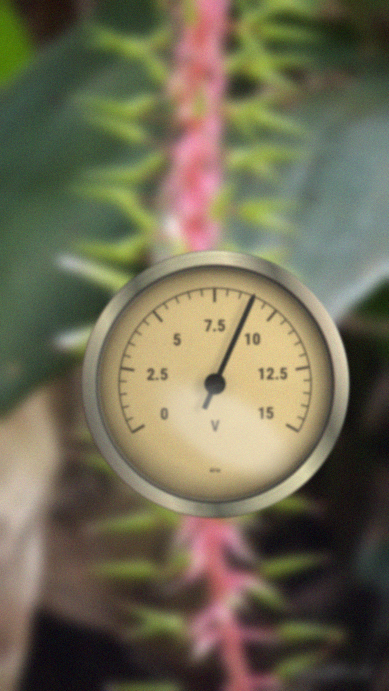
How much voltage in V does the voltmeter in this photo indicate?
9 V
